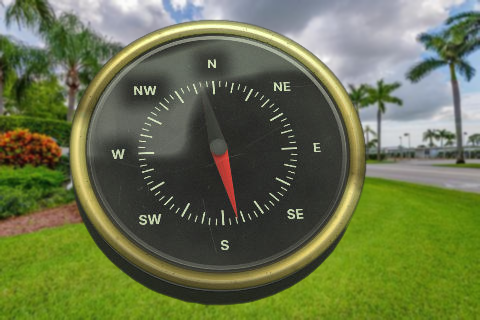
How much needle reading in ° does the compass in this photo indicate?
170 °
